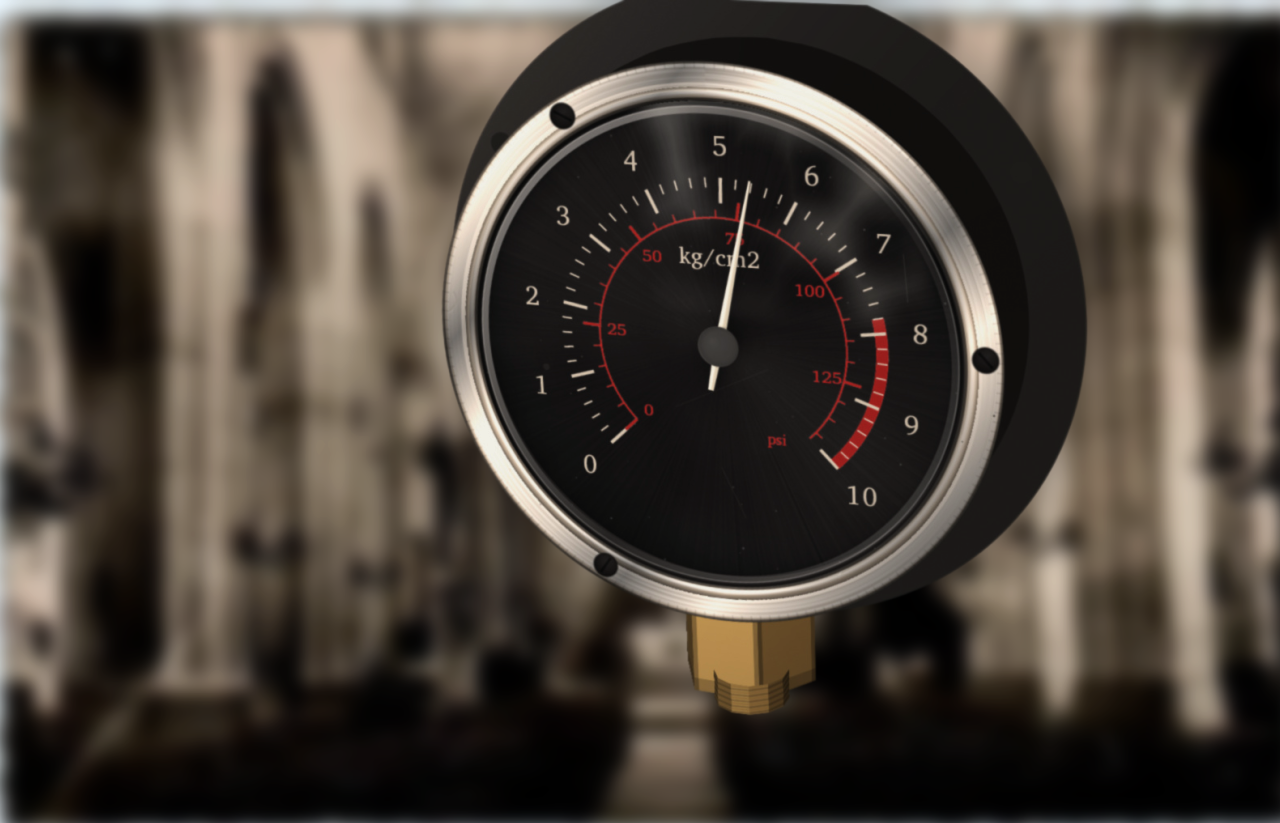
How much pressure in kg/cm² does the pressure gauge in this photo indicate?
5.4 kg/cm²
